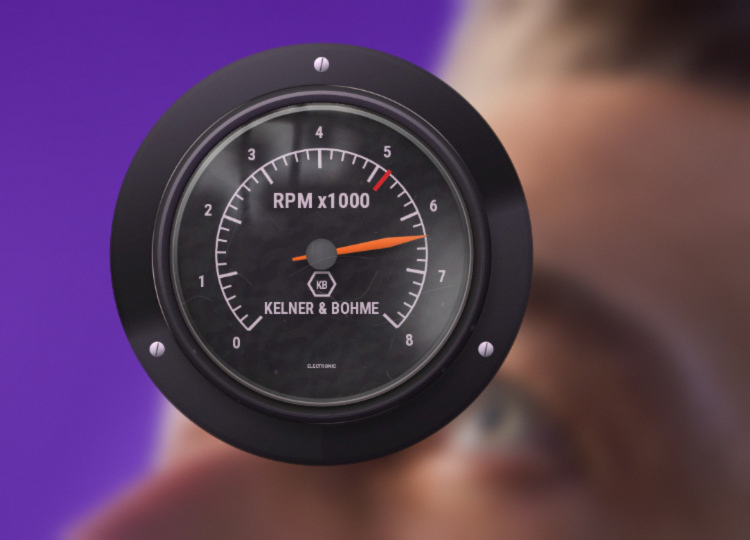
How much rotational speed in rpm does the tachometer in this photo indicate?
6400 rpm
